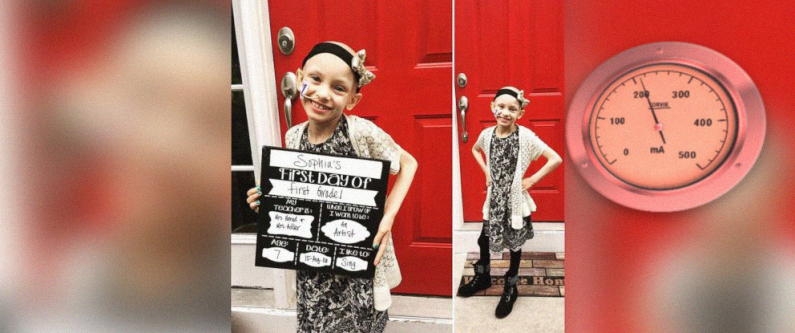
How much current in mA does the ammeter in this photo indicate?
210 mA
